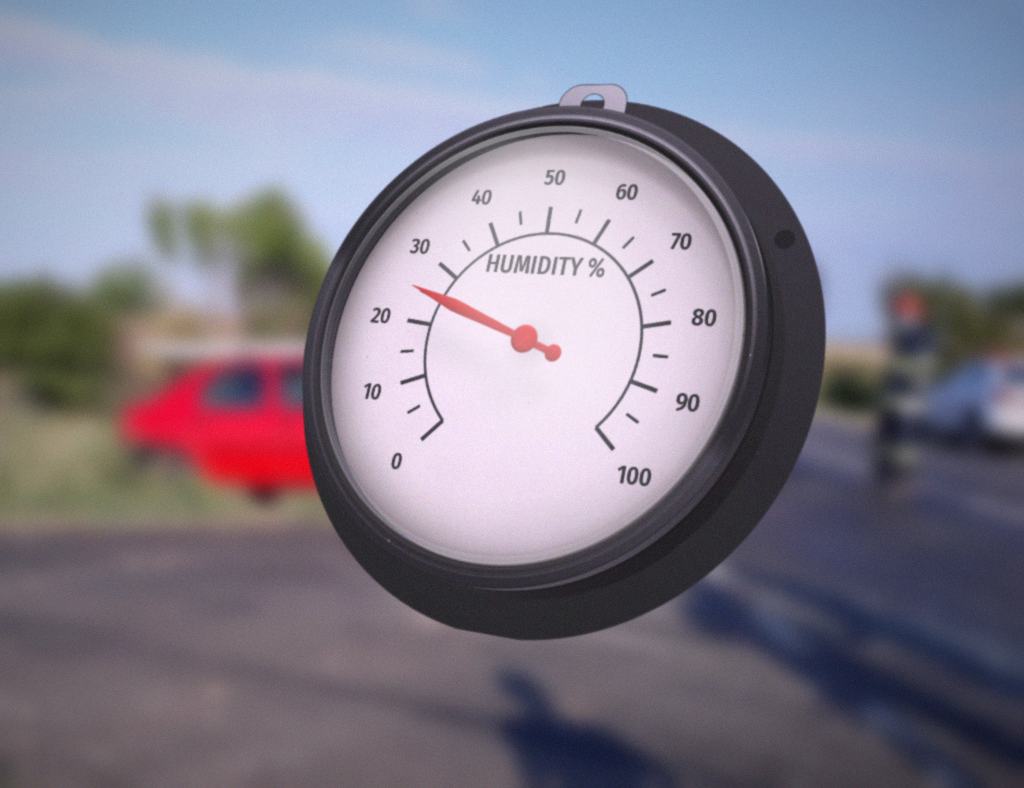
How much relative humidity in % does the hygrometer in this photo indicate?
25 %
